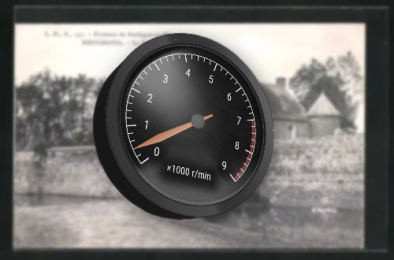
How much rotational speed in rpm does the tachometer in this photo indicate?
400 rpm
